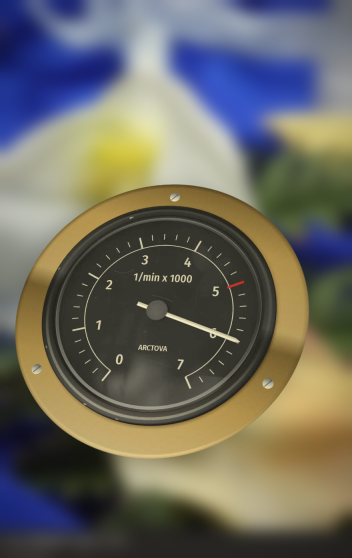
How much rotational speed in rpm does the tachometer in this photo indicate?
6000 rpm
